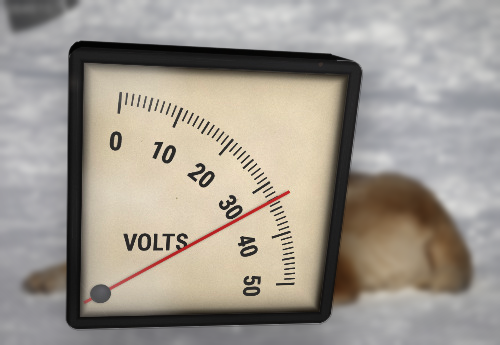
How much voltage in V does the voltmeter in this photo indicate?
33 V
